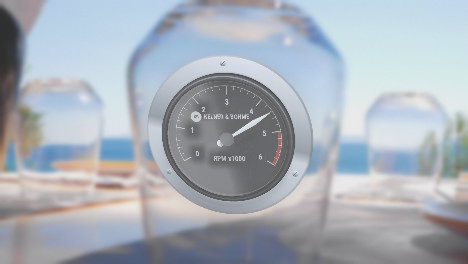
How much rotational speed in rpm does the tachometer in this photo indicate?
4400 rpm
